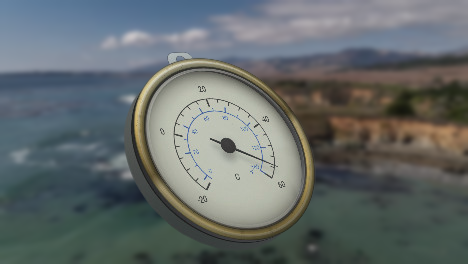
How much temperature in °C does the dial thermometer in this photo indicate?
56 °C
